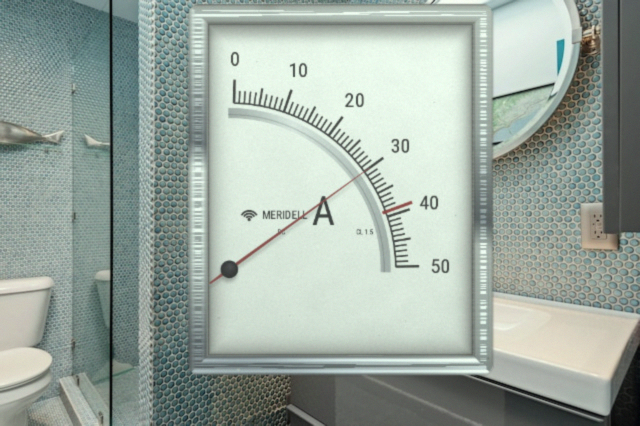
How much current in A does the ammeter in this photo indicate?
30 A
